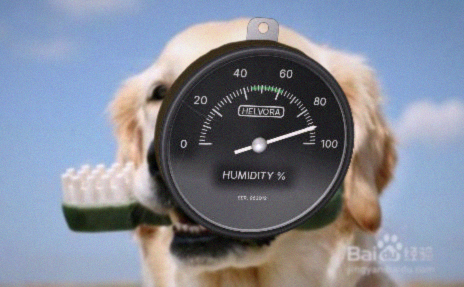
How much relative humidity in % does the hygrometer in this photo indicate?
90 %
